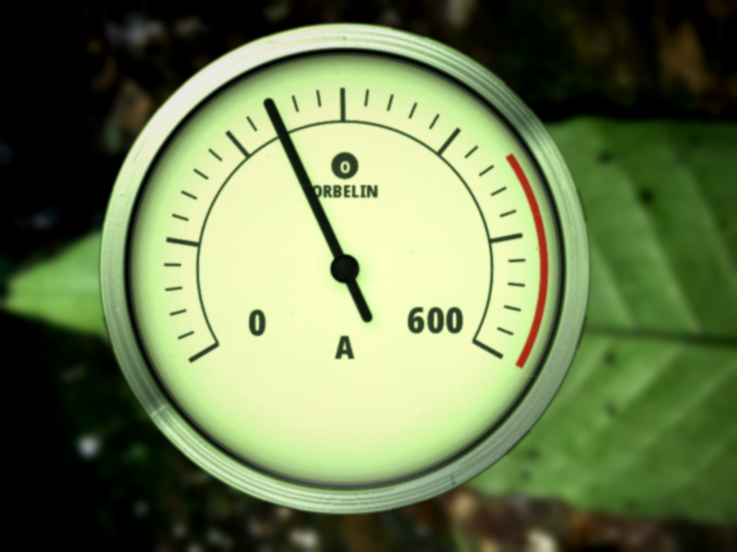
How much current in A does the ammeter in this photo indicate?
240 A
